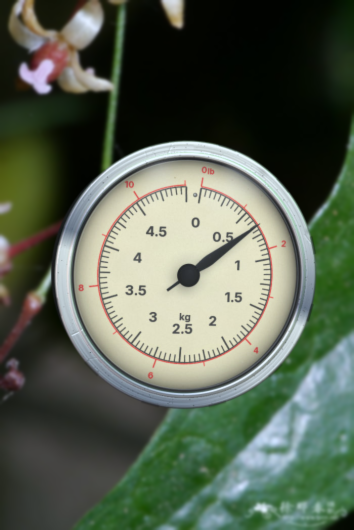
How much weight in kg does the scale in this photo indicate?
0.65 kg
